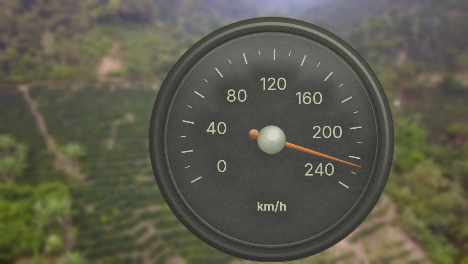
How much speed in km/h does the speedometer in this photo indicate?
225 km/h
